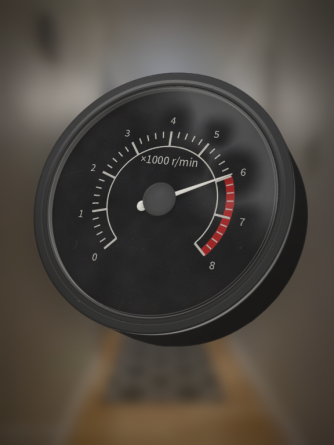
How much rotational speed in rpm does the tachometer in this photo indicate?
6000 rpm
